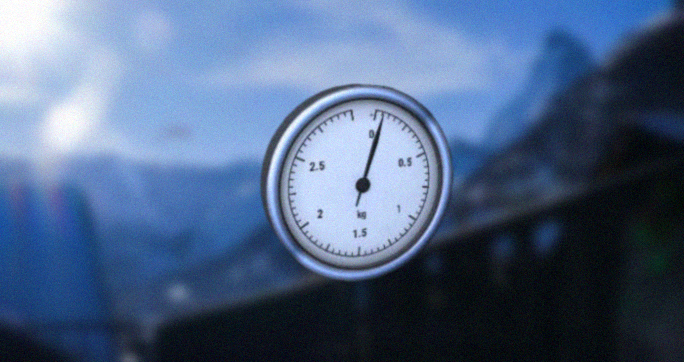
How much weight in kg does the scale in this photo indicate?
0.05 kg
